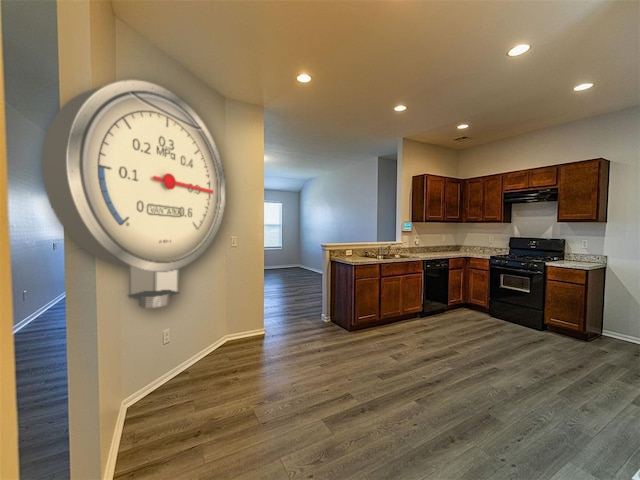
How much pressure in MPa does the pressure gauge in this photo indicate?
0.5 MPa
